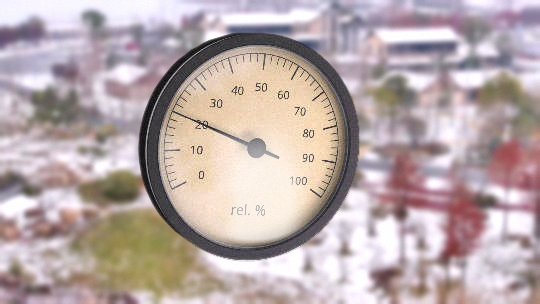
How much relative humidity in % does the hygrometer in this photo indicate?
20 %
